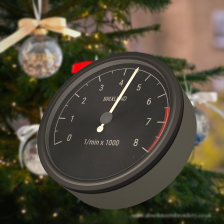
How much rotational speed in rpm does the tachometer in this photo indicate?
4500 rpm
